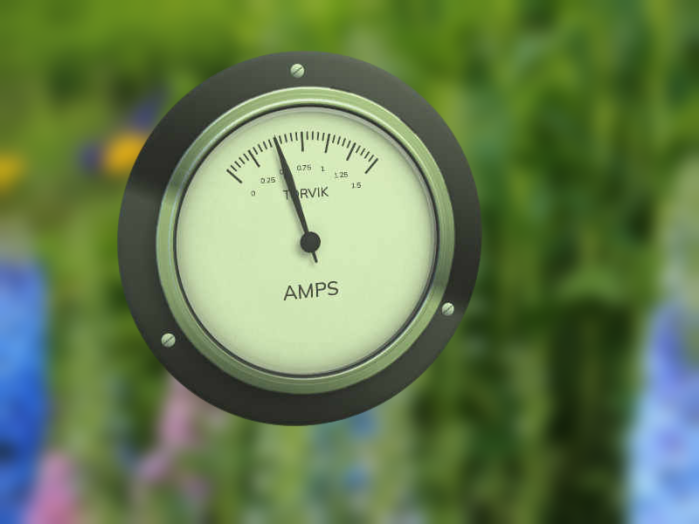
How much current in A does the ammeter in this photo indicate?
0.5 A
